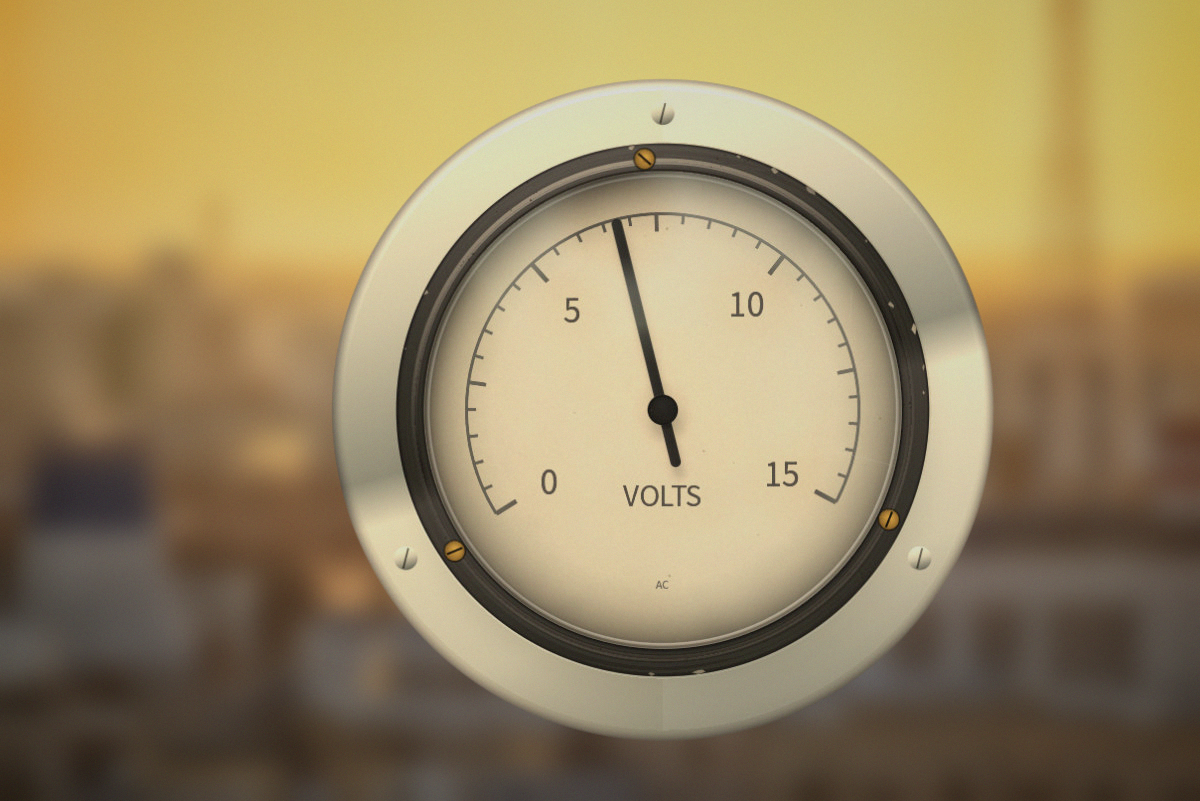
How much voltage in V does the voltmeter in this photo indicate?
6.75 V
